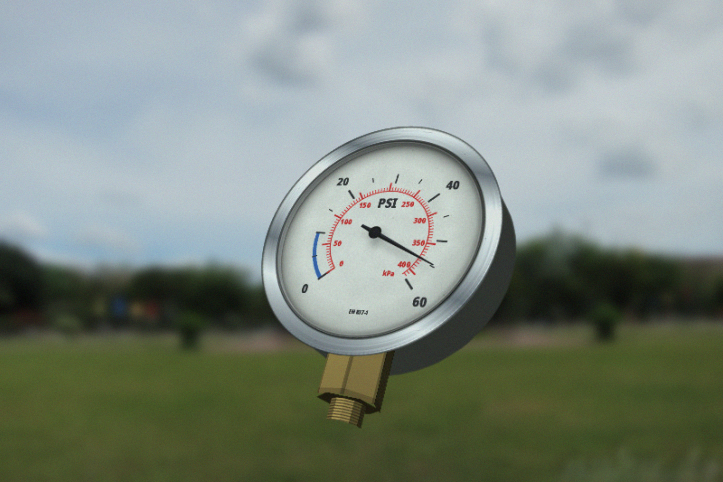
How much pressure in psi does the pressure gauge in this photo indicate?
55 psi
